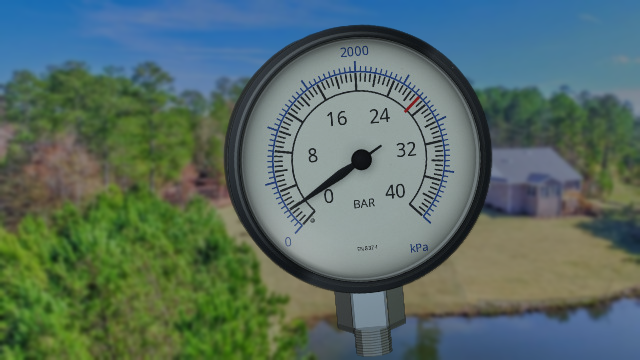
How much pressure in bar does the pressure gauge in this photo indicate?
2 bar
